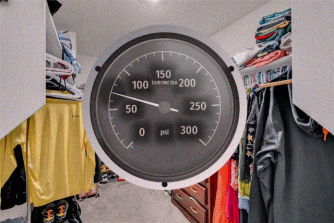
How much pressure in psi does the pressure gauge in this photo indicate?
70 psi
